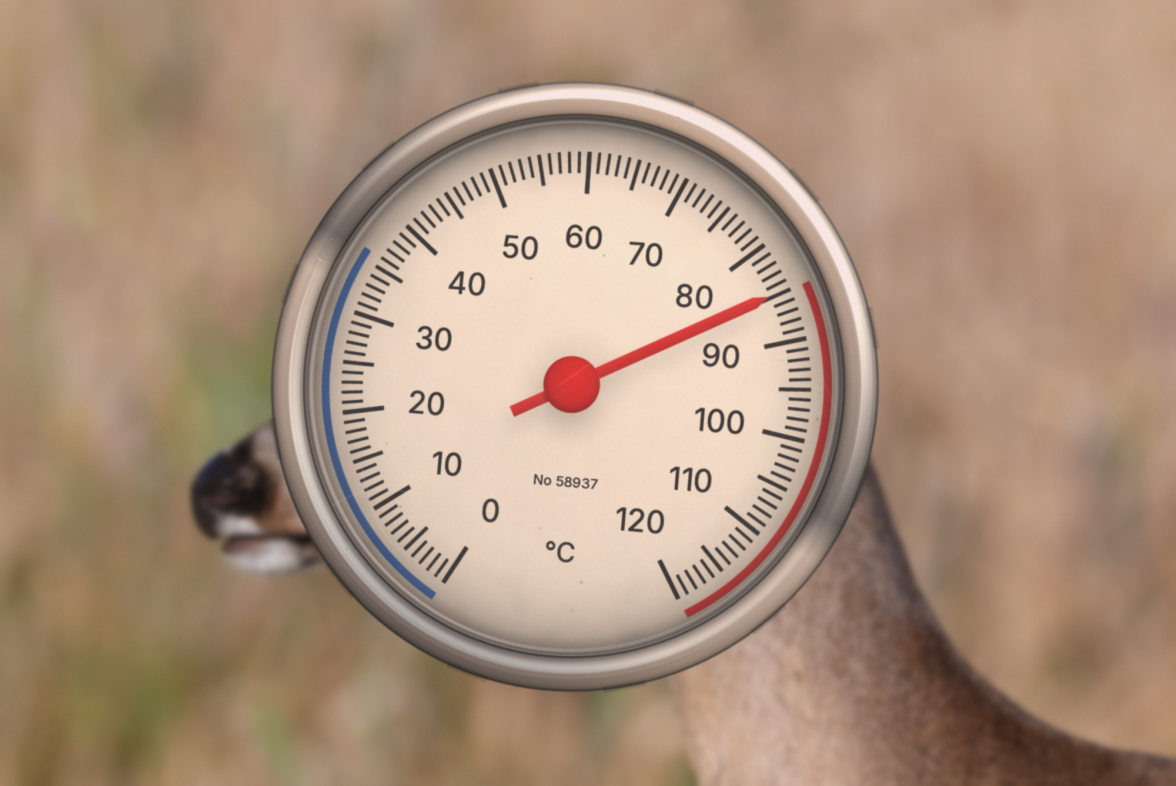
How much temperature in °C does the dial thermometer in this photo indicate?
85 °C
